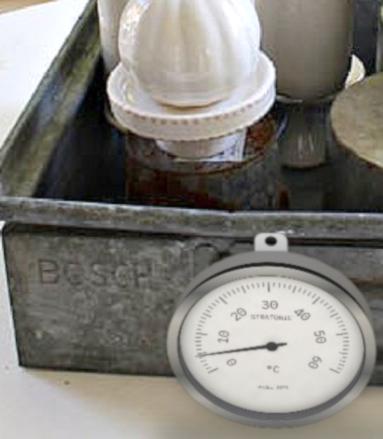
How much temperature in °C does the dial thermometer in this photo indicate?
5 °C
